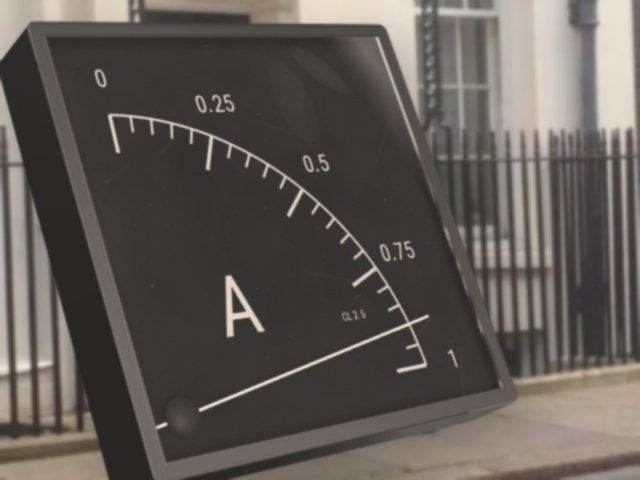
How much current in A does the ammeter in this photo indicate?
0.9 A
